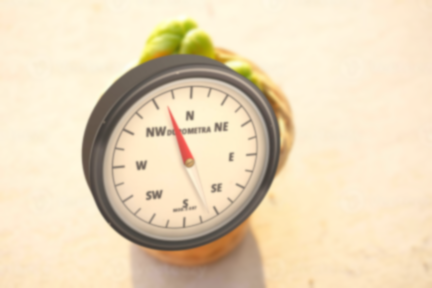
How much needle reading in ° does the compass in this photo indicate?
337.5 °
